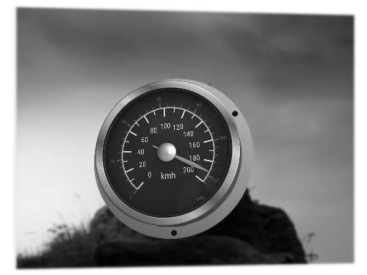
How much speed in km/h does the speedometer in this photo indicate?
190 km/h
